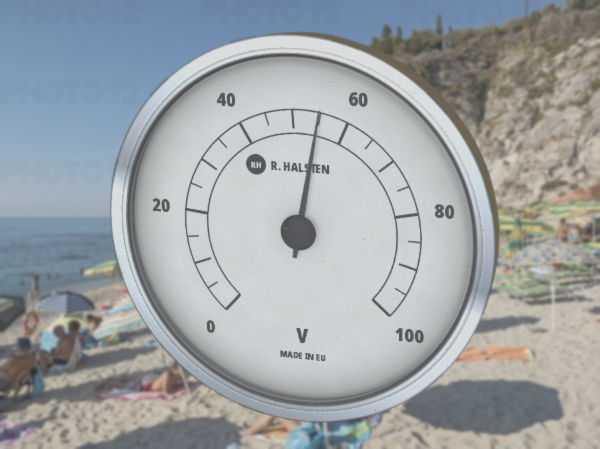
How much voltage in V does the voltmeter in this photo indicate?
55 V
